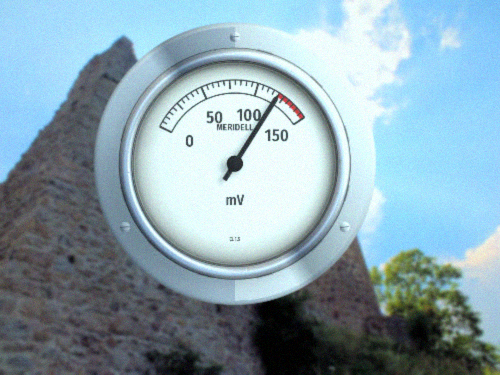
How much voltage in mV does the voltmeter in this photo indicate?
120 mV
